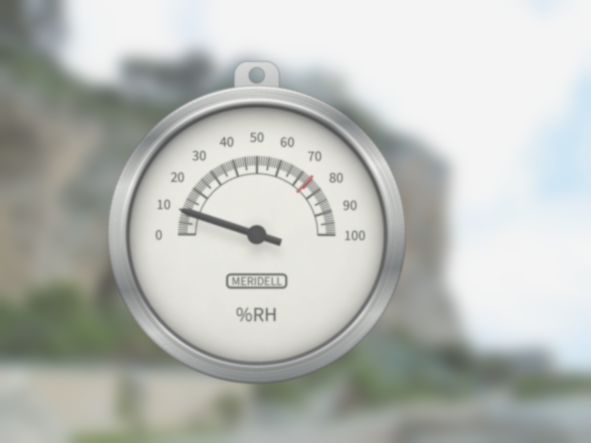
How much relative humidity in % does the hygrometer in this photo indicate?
10 %
